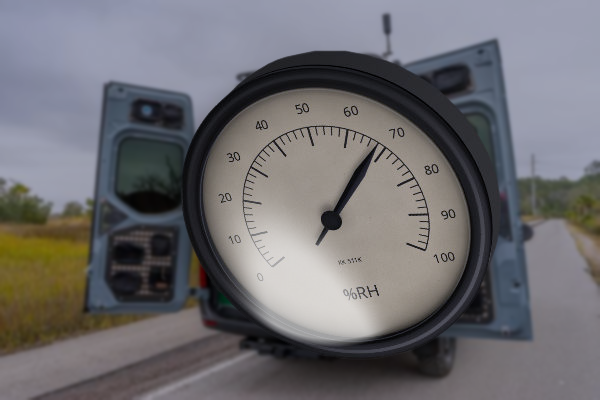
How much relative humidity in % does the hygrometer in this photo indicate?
68 %
